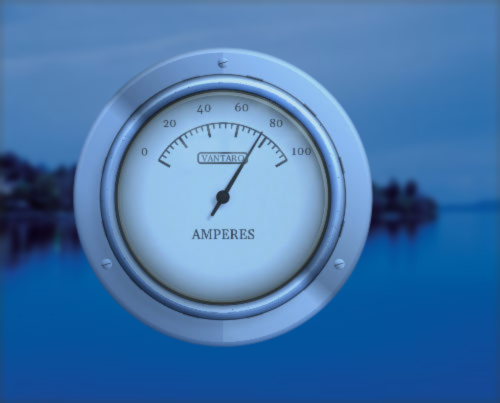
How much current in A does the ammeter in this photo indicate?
76 A
